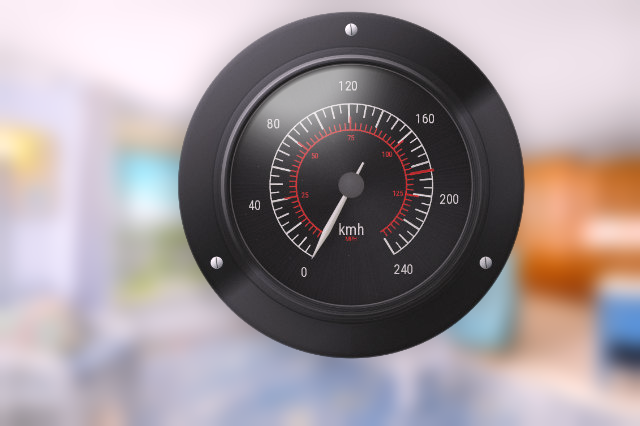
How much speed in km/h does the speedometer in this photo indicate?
0 km/h
